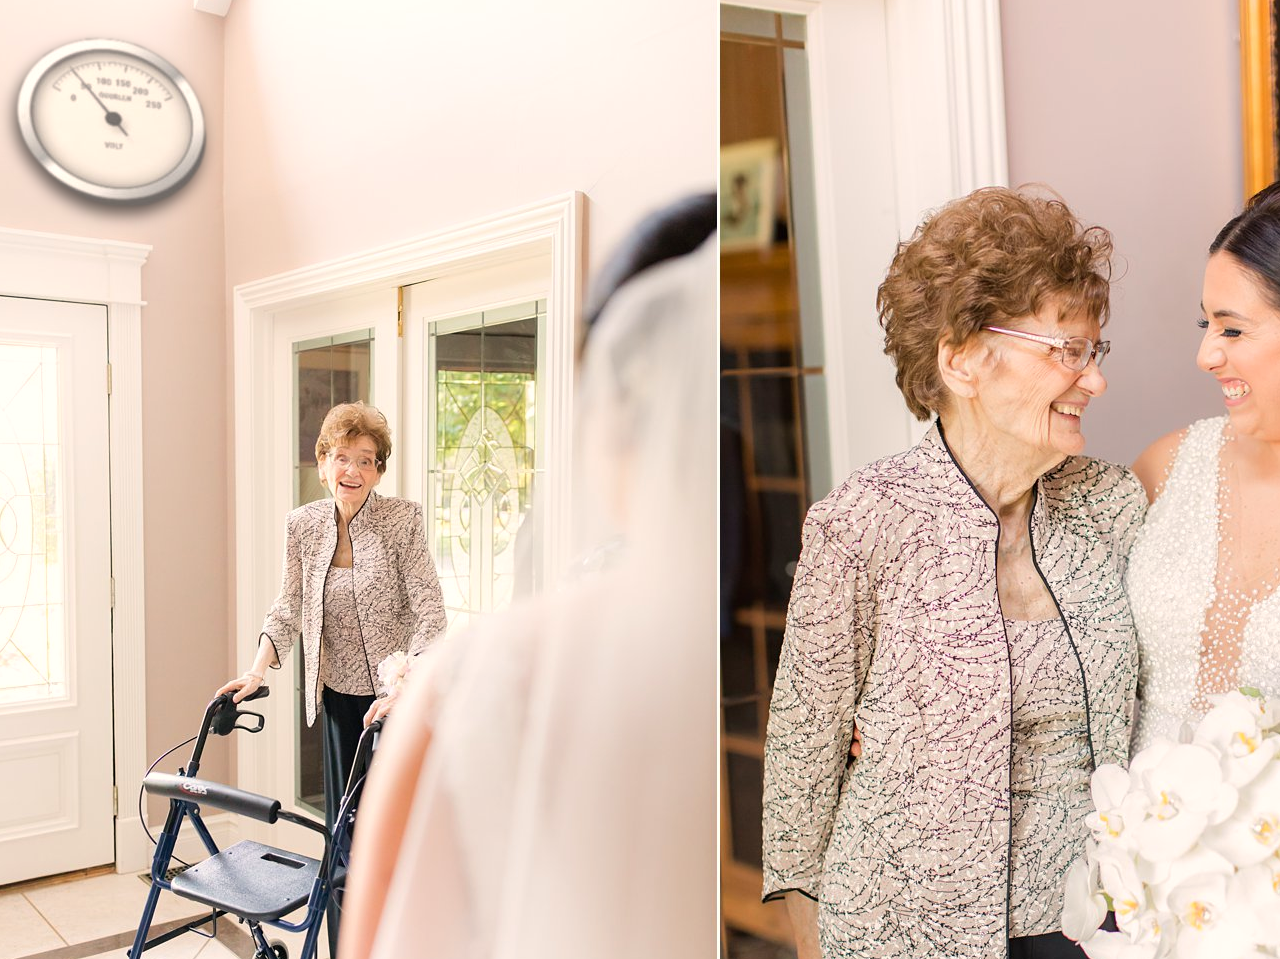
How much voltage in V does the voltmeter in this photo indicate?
50 V
